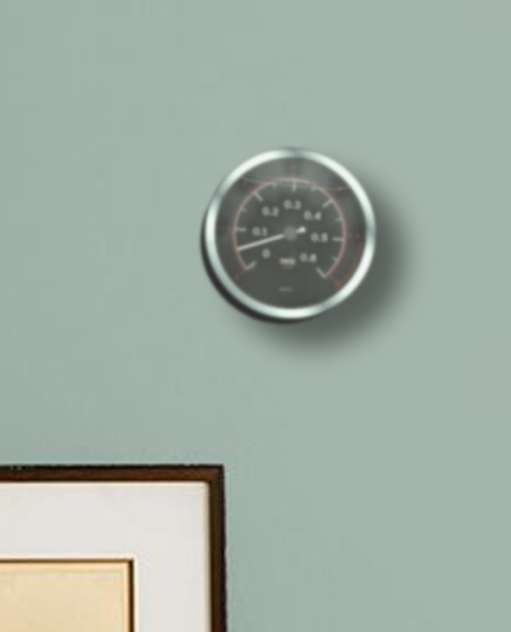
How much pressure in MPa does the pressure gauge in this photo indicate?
0.05 MPa
